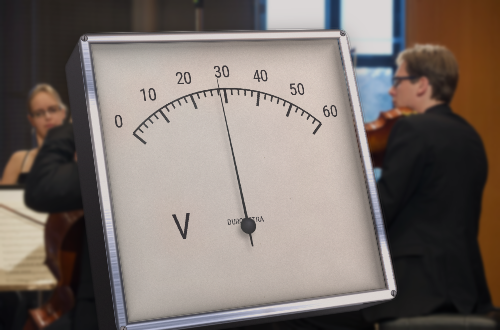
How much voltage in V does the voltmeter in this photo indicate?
28 V
